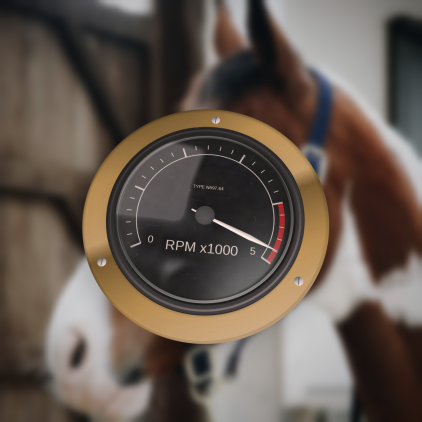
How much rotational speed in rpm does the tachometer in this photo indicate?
4800 rpm
